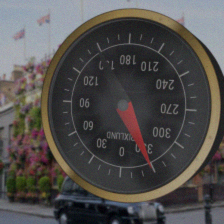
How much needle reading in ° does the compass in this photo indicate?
330 °
